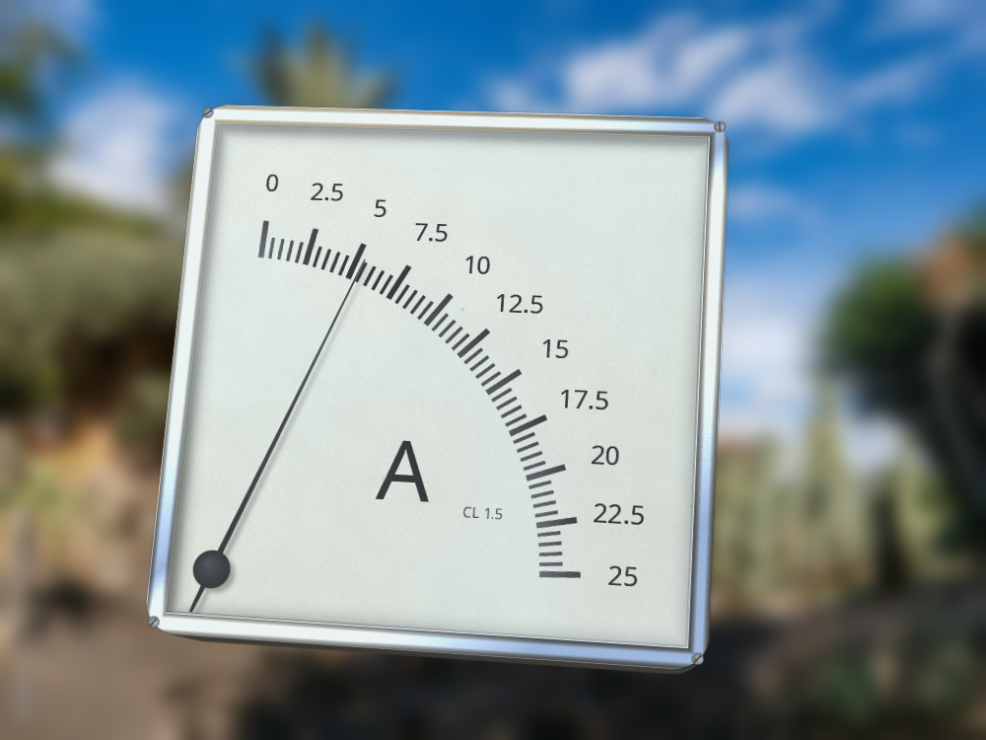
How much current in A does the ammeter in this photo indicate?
5.5 A
